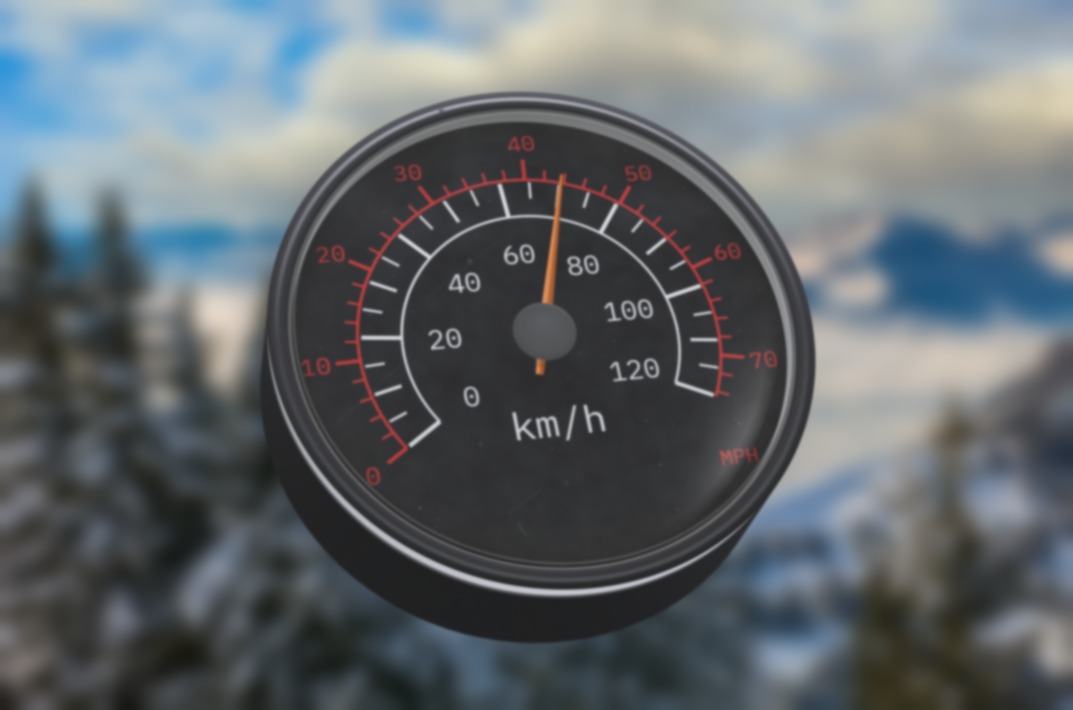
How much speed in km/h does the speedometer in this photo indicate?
70 km/h
